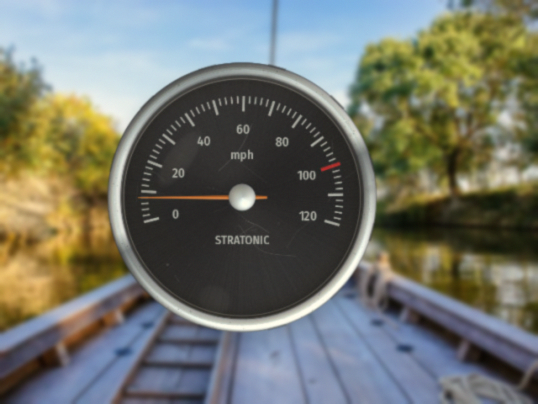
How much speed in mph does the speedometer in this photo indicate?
8 mph
